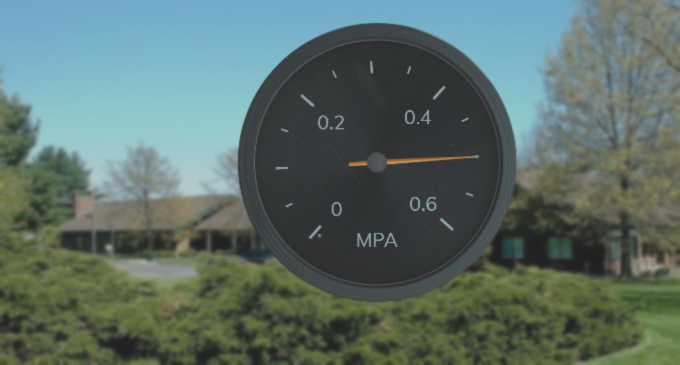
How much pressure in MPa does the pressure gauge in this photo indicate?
0.5 MPa
